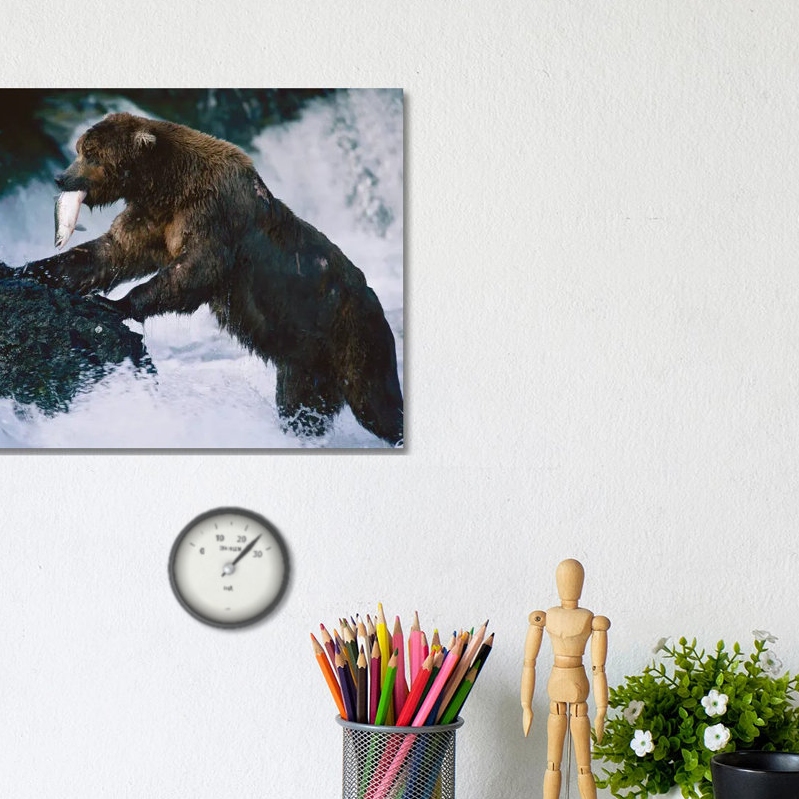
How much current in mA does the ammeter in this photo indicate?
25 mA
